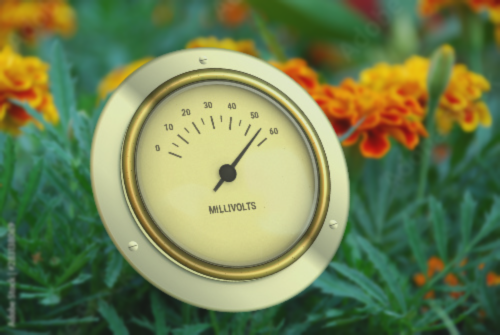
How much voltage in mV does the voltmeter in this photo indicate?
55 mV
